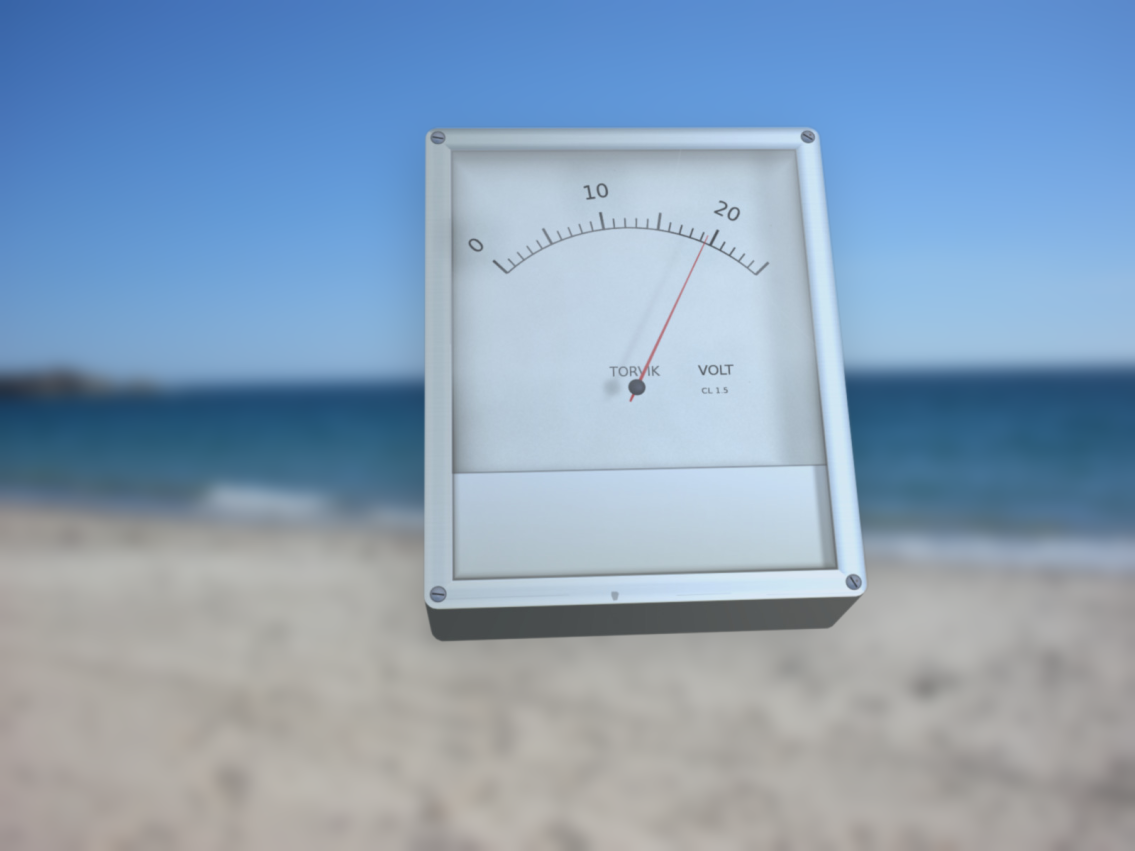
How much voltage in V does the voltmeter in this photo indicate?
19.5 V
